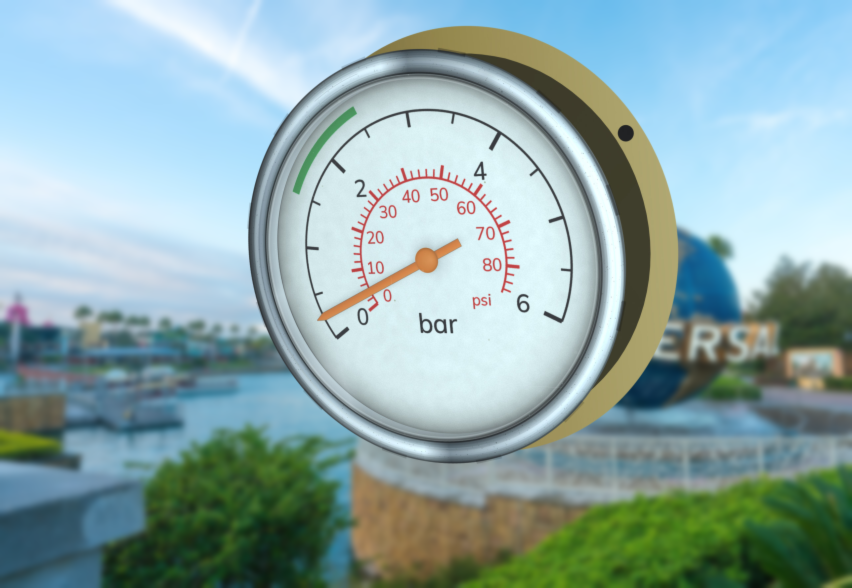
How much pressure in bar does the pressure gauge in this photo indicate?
0.25 bar
